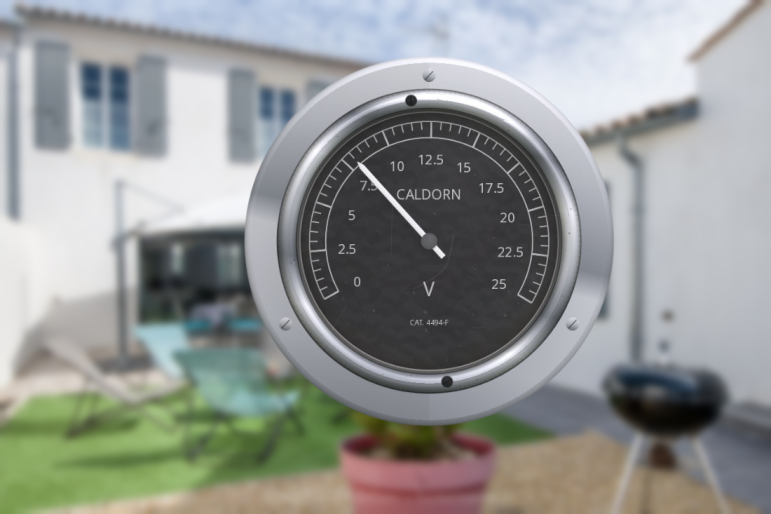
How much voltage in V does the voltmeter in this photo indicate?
8 V
